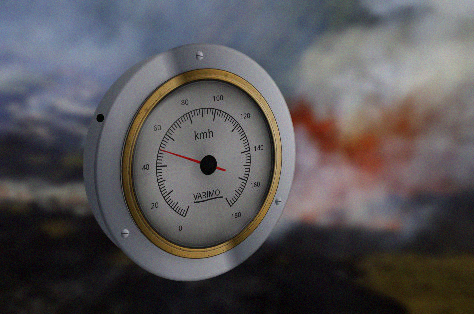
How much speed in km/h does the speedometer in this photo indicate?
50 km/h
